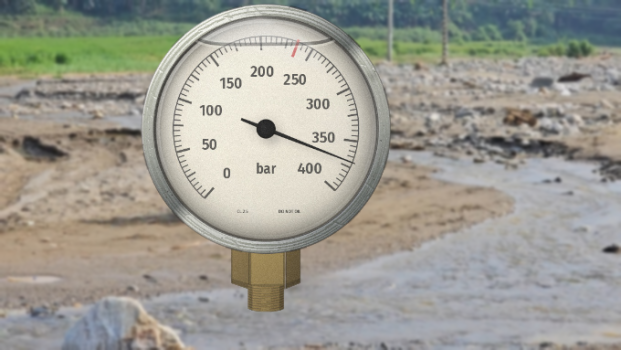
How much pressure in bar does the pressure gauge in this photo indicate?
370 bar
